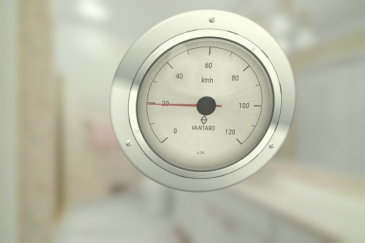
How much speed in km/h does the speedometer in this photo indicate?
20 km/h
